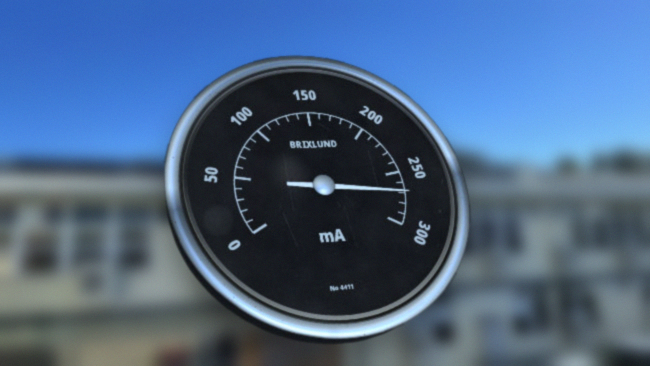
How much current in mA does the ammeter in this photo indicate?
270 mA
